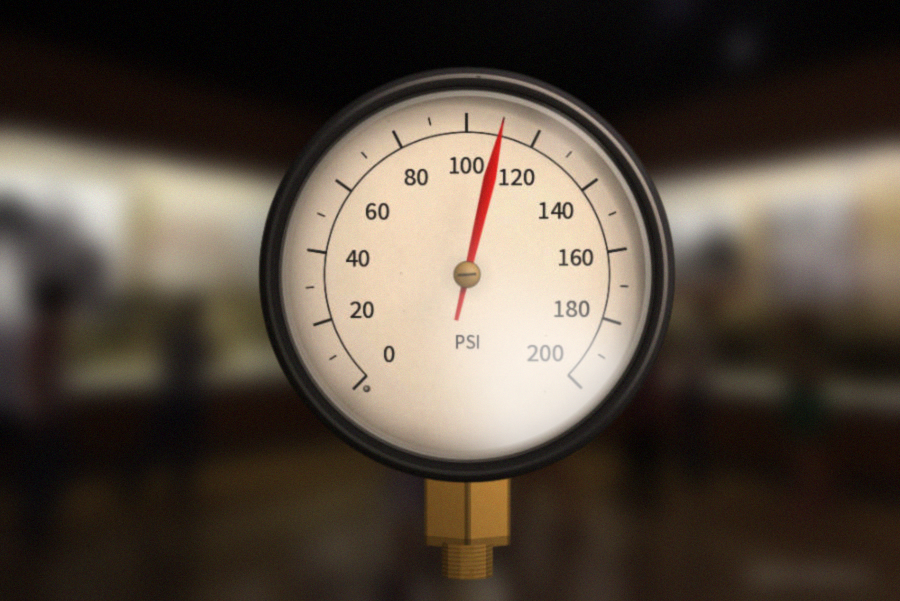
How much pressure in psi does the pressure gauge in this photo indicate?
110 psi
